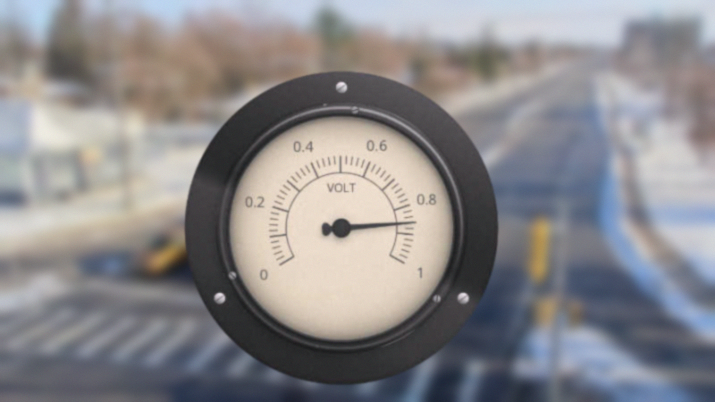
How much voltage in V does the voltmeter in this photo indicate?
0.86 V
